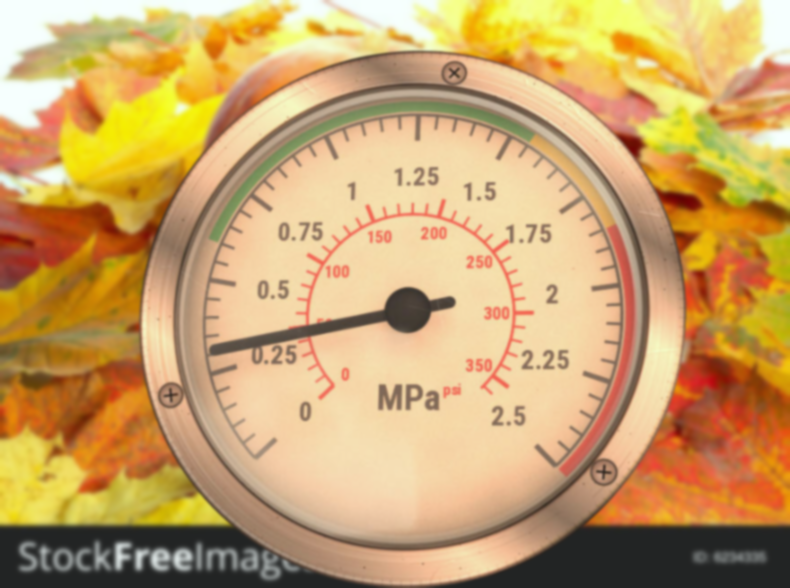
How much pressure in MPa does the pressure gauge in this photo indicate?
0.3 MPa
